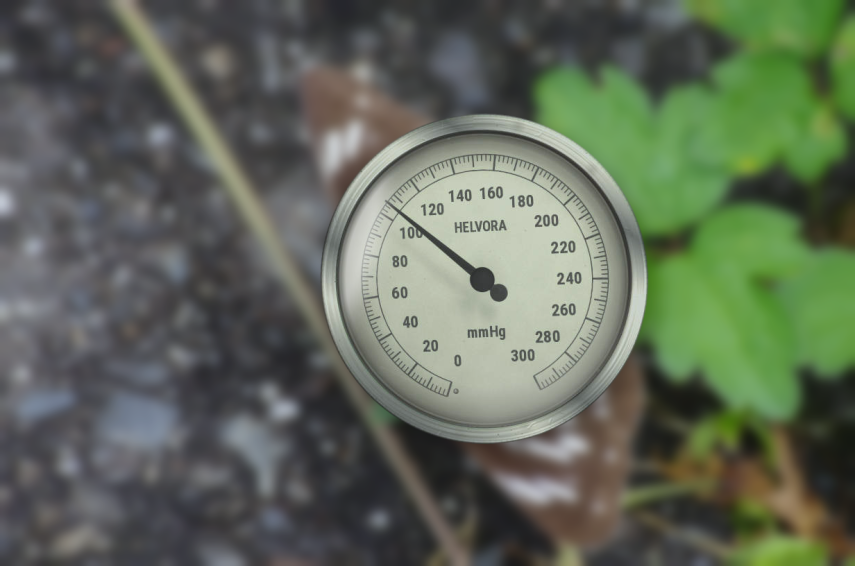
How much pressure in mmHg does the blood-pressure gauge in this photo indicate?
106 mmHg
